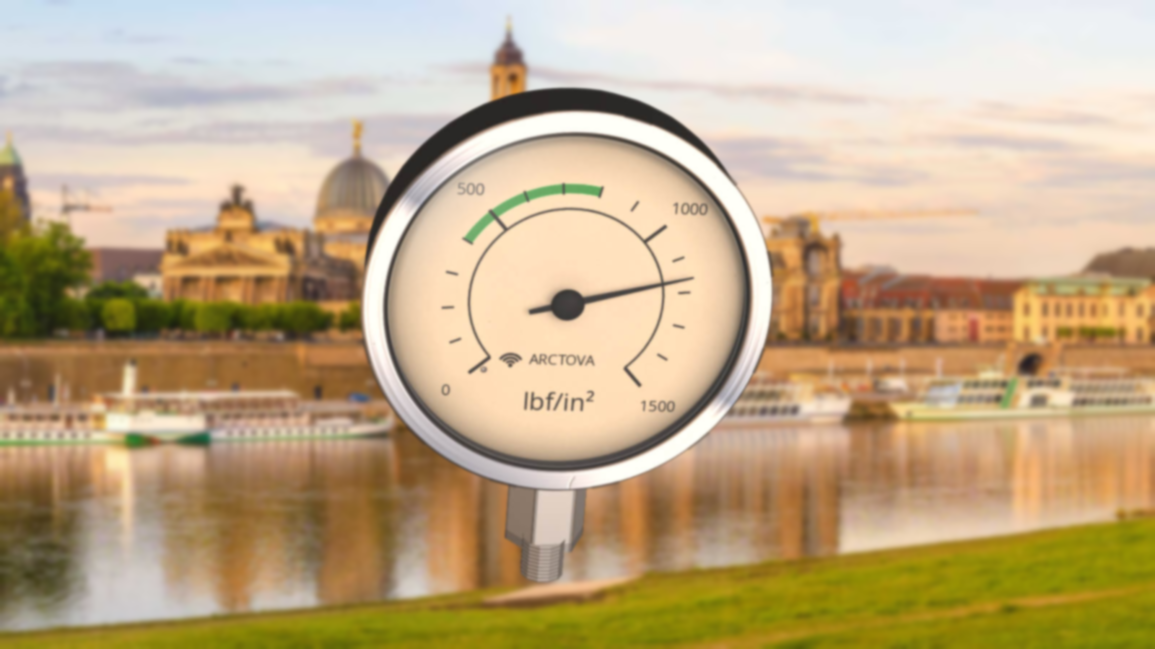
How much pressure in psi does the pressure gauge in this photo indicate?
1150 psi
